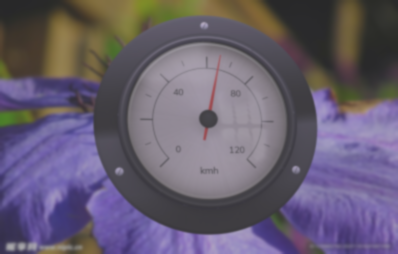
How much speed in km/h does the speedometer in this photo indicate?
65 km/h
